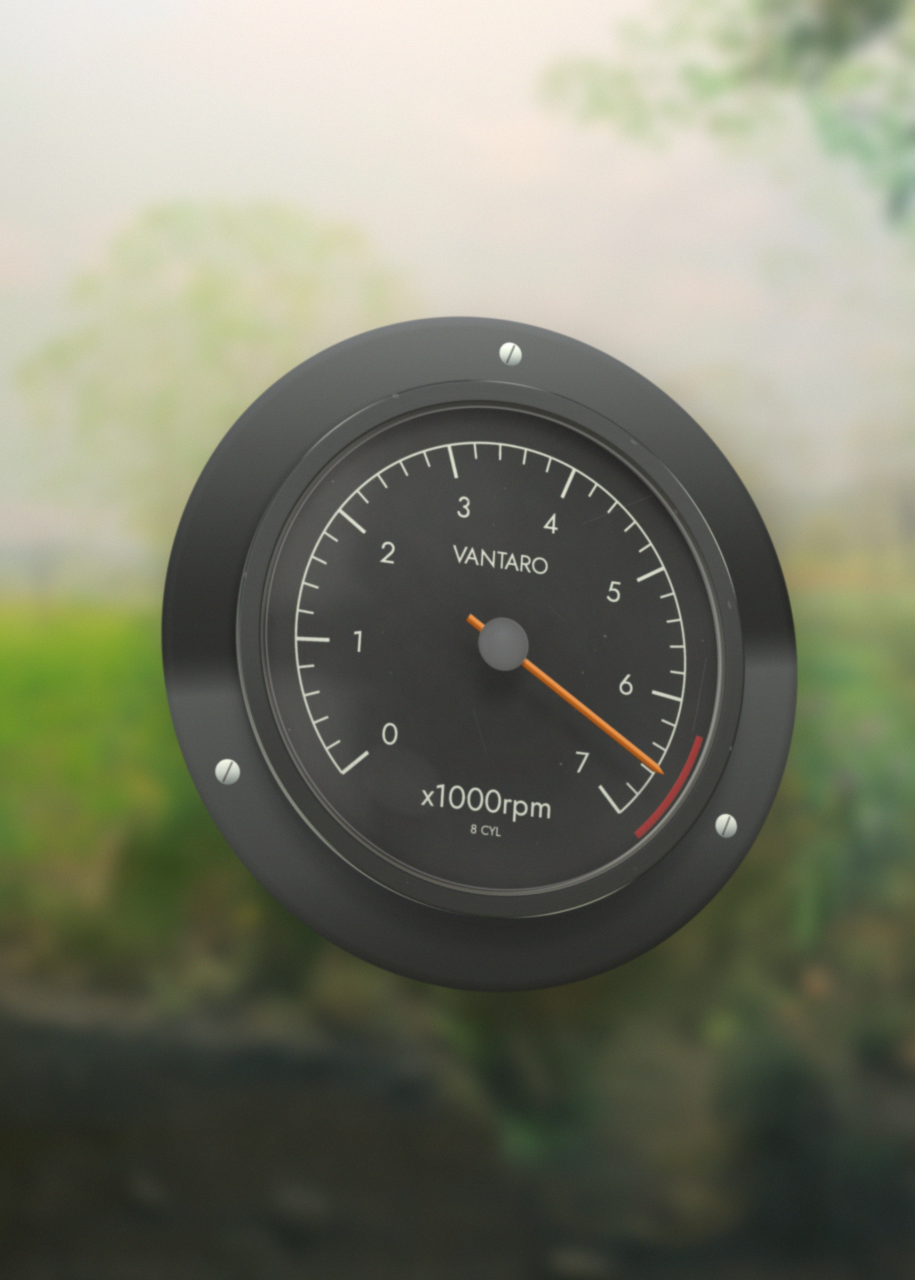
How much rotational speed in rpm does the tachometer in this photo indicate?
6600 rpm
